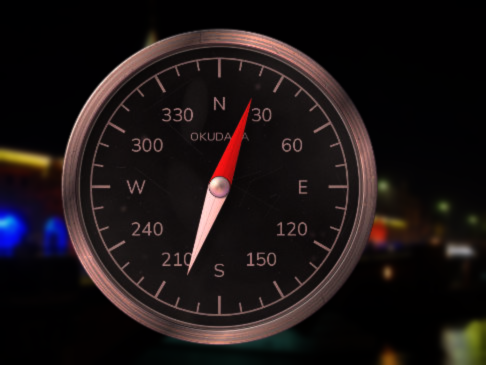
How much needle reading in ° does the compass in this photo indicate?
20 °
